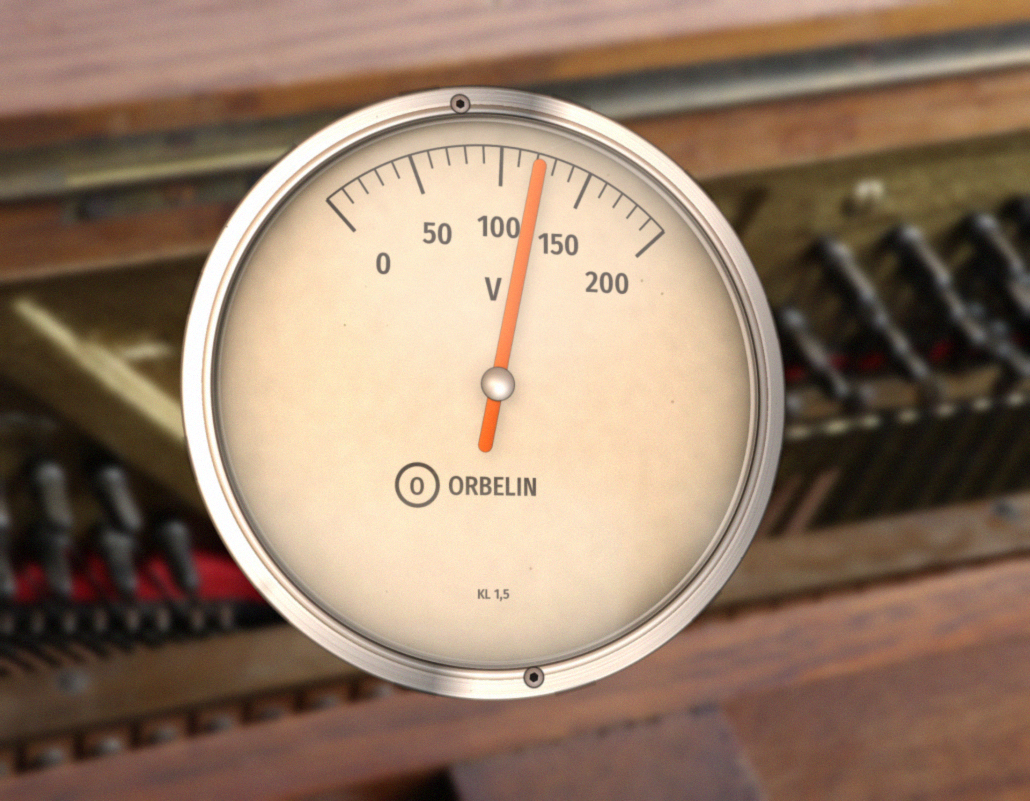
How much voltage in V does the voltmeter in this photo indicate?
120 V
